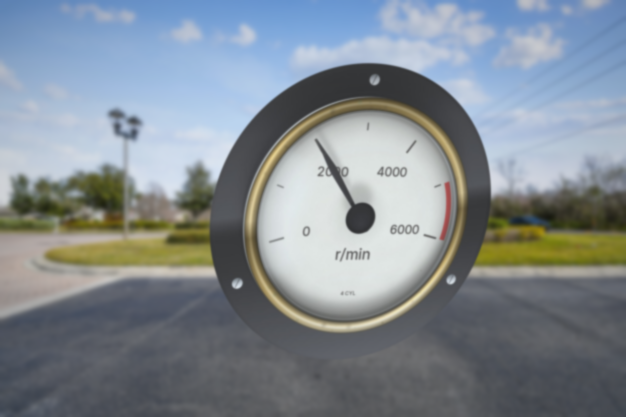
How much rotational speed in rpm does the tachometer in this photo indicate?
2000 rpm
